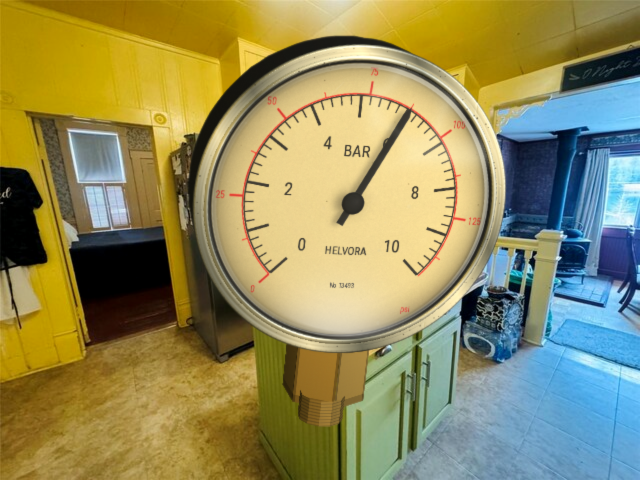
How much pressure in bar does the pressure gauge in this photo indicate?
6 bar
